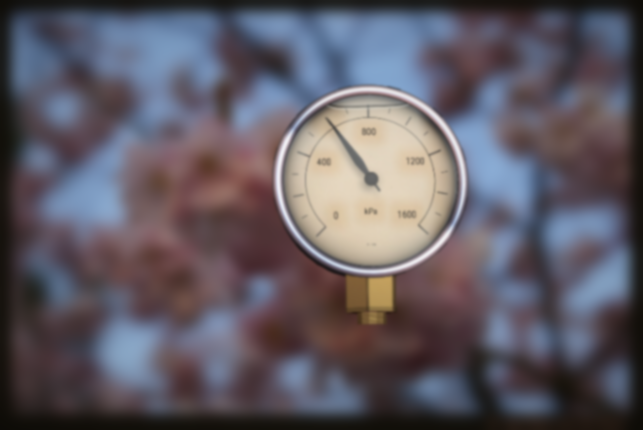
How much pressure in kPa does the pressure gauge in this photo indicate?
600 kPa
